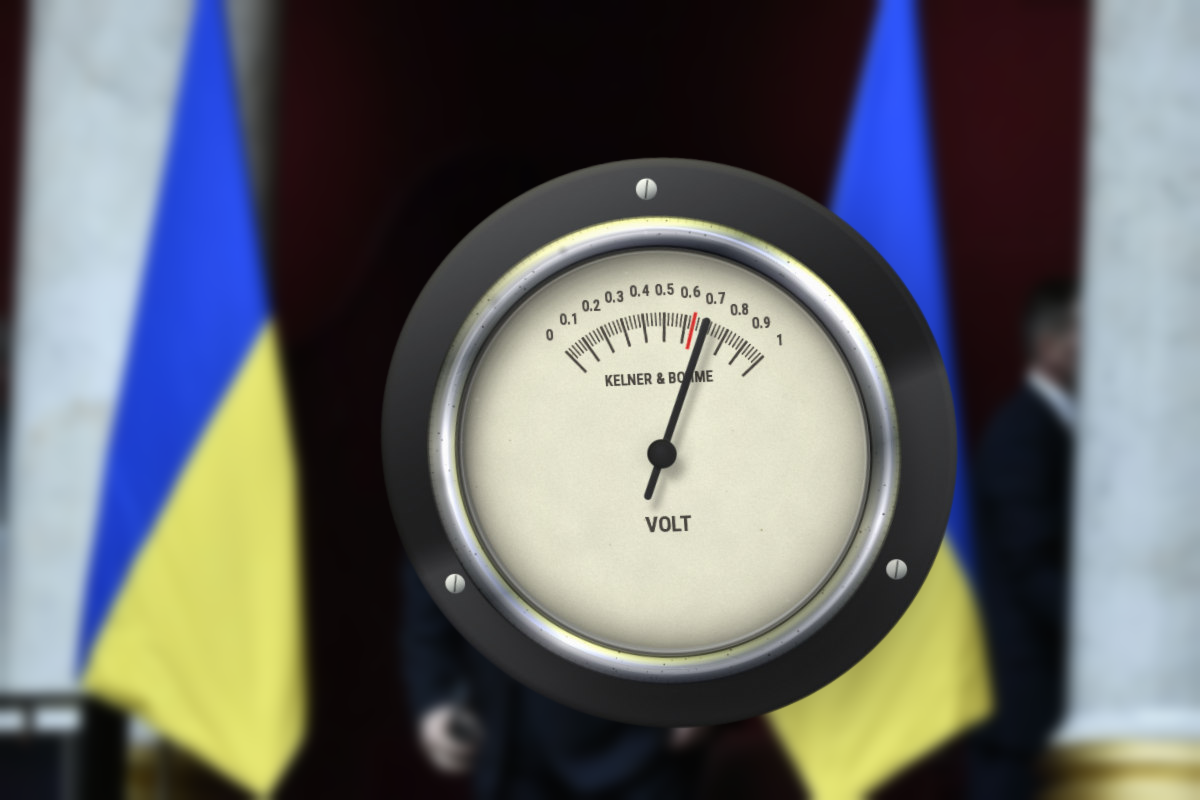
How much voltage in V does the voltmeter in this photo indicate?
0.7 V
